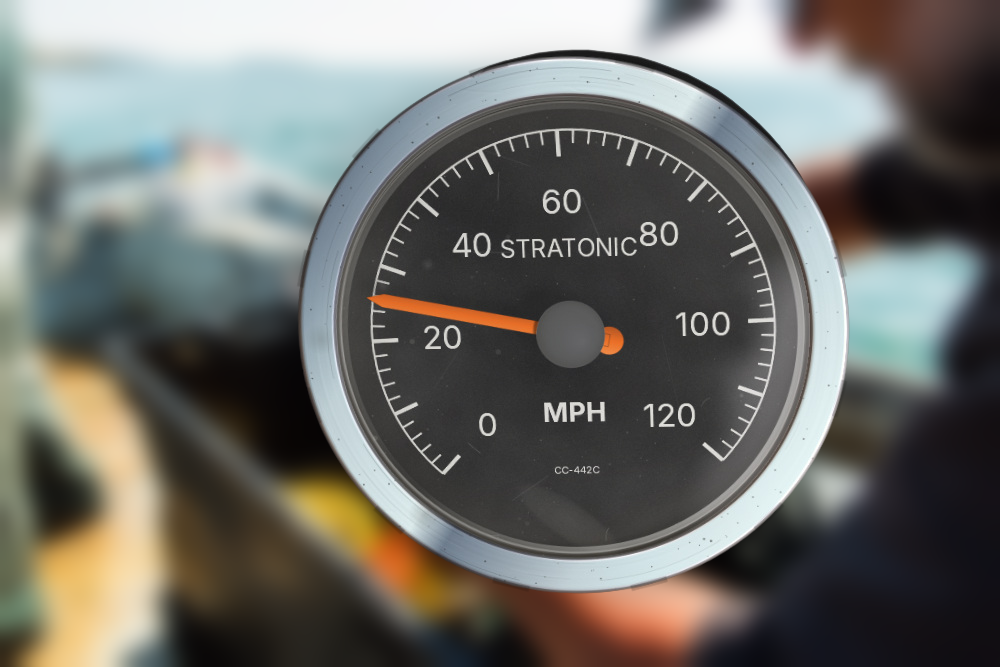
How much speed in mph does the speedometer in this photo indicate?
26 mph
